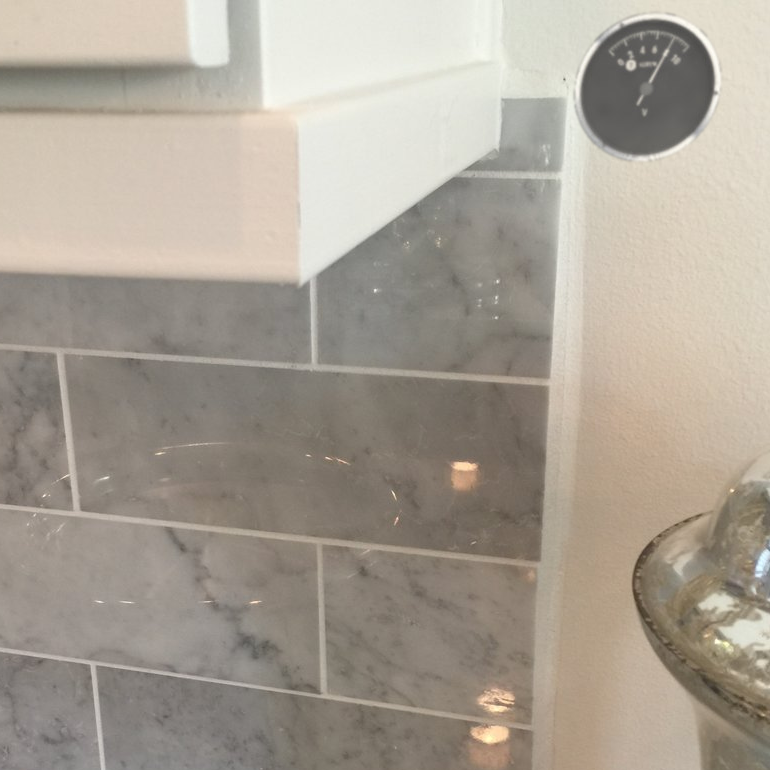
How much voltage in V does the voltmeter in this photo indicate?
8 V
